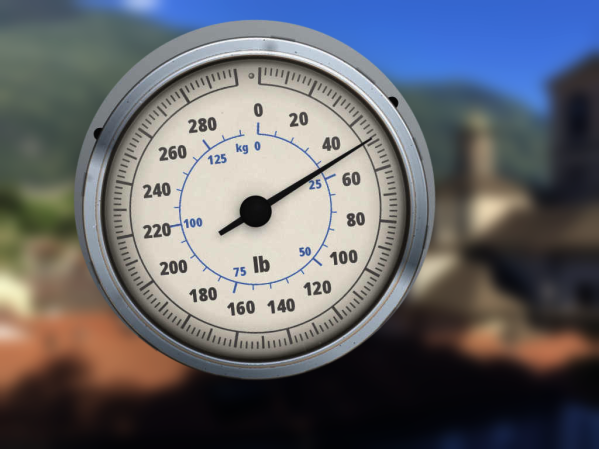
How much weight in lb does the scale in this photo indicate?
48 lb
